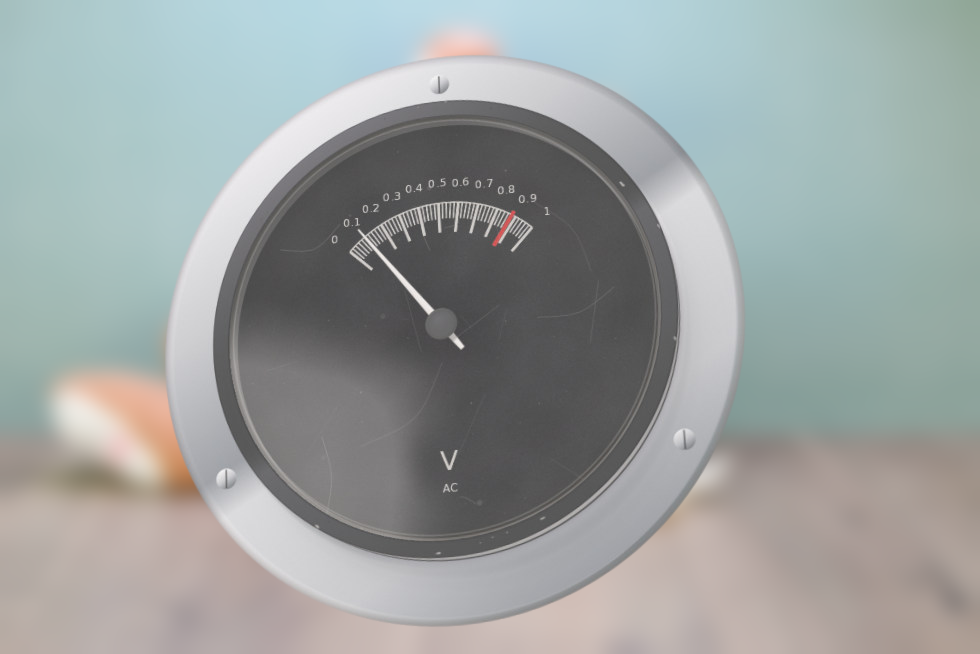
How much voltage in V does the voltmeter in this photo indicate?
0.1 V
